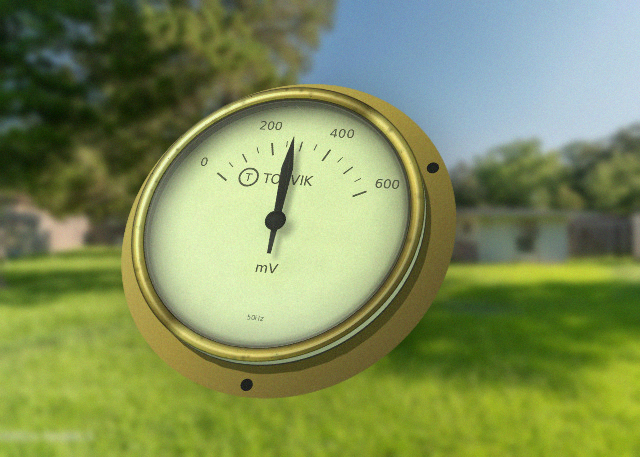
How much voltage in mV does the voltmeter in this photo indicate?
275 mV
